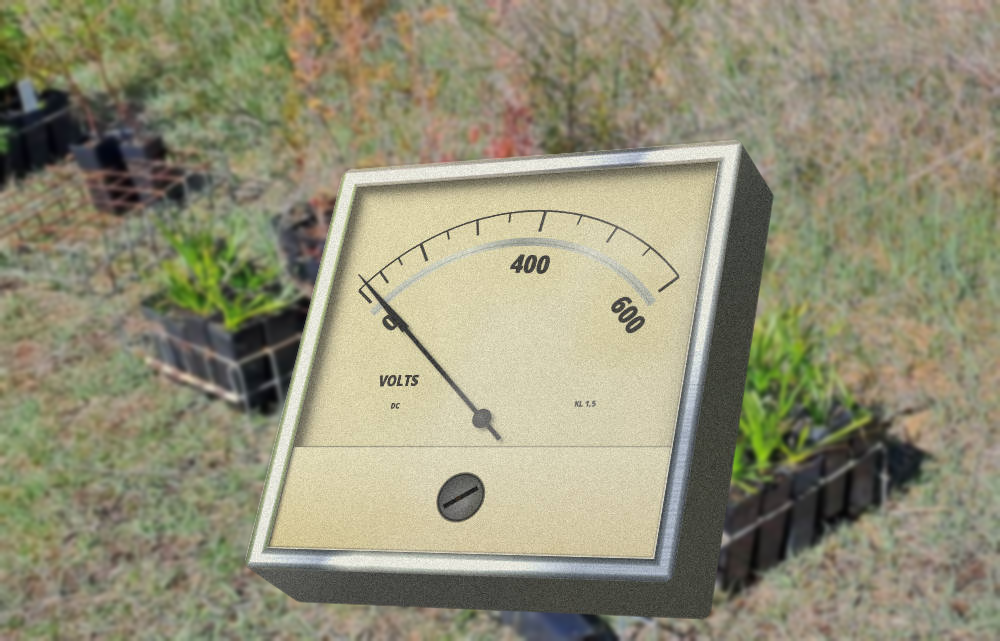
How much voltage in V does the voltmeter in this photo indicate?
50 V
